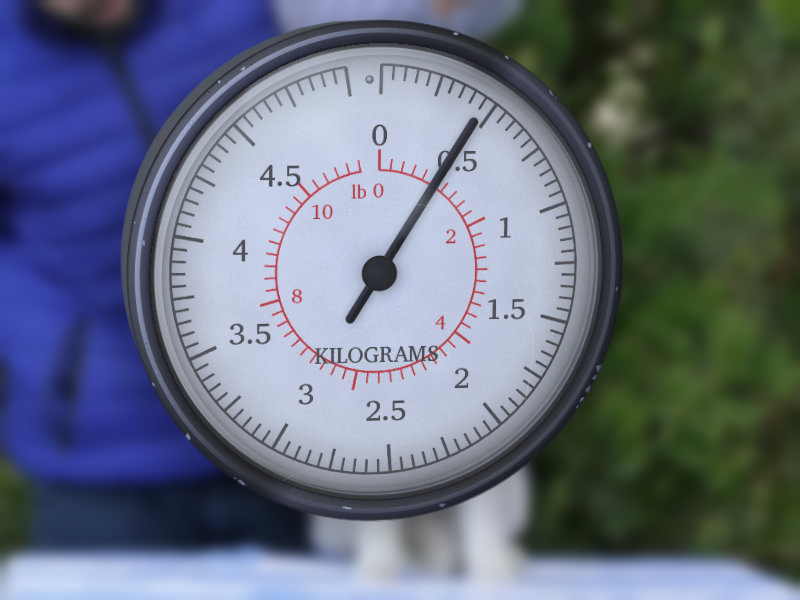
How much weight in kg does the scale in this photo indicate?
0.45 kg
